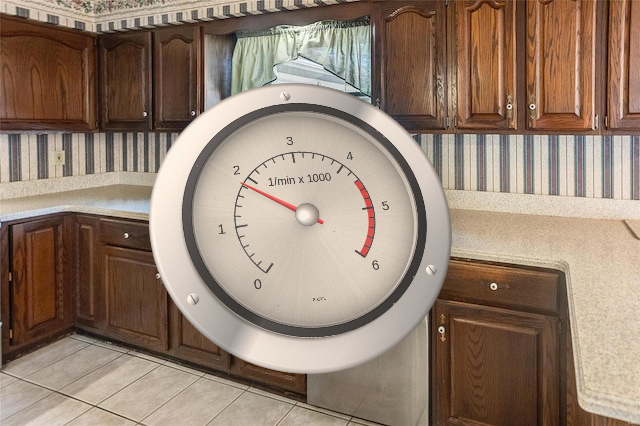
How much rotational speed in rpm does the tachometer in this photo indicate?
1800 rpm
